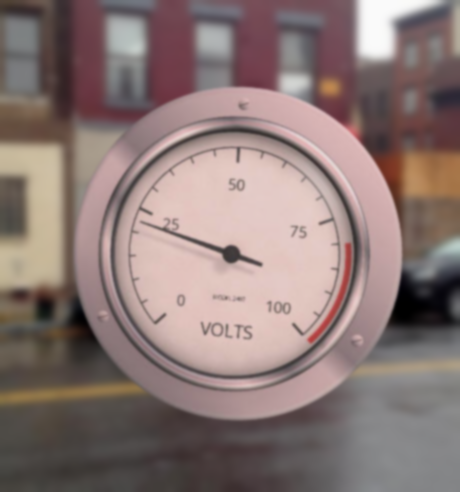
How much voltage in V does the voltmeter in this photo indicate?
22.5 V
